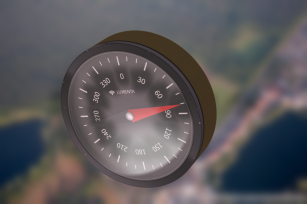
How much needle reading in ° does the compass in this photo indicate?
80 °
